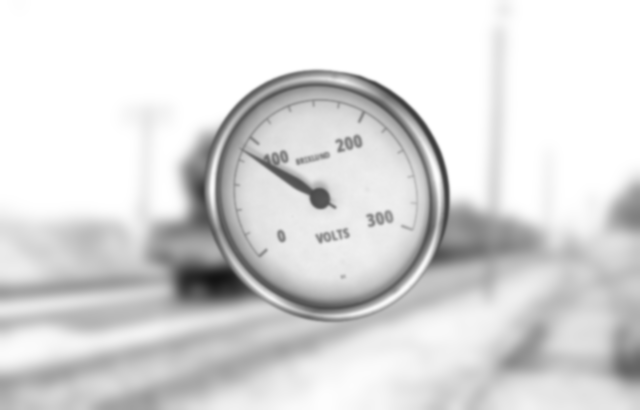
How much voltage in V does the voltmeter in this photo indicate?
90 V
